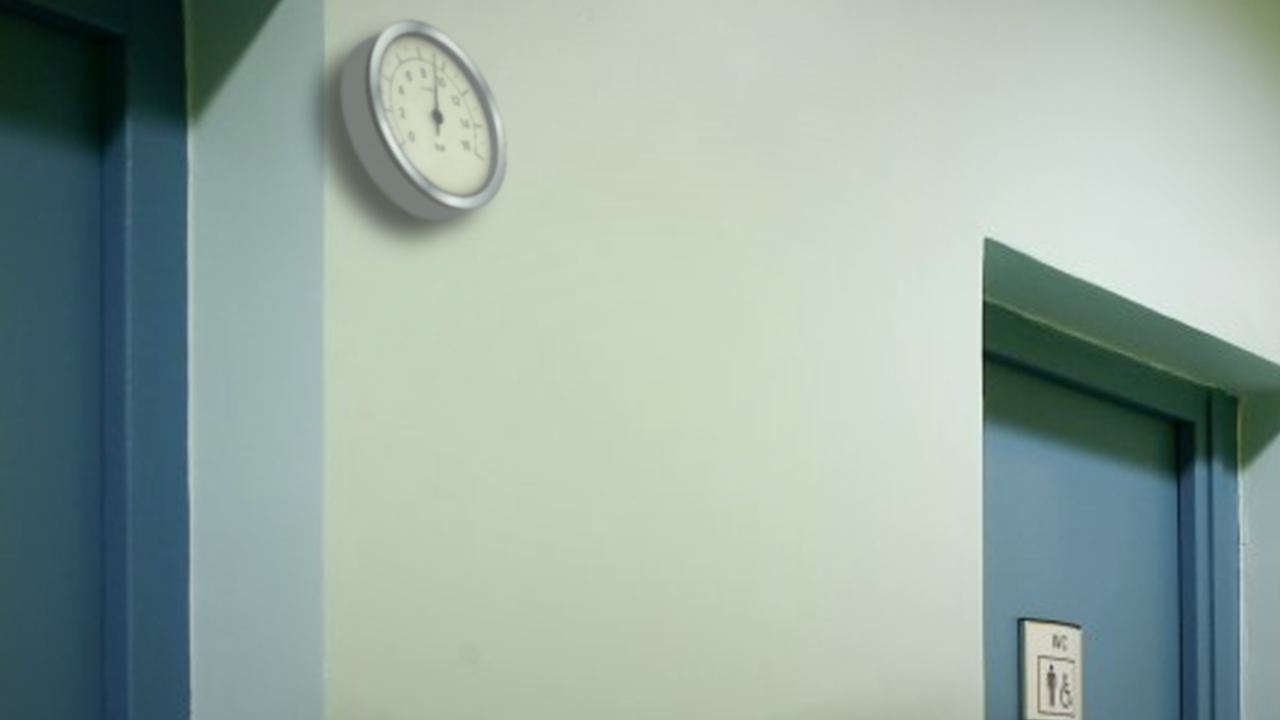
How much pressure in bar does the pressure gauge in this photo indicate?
9 bar
